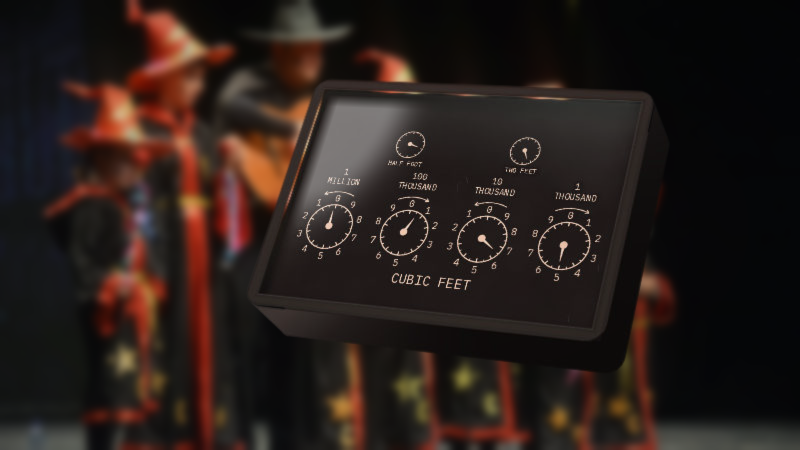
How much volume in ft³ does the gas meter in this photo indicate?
6500 ft³
